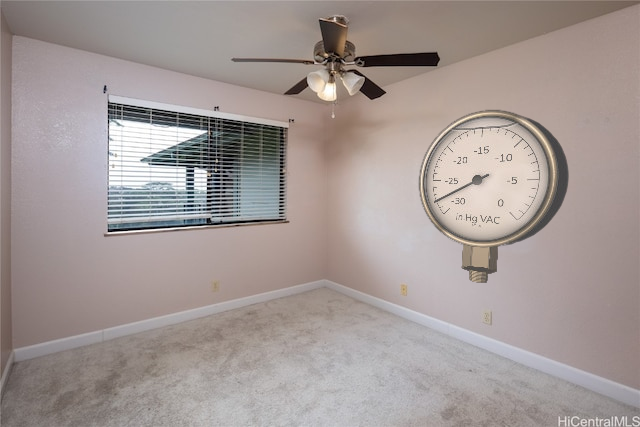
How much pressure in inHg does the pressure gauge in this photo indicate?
-28 inHg
